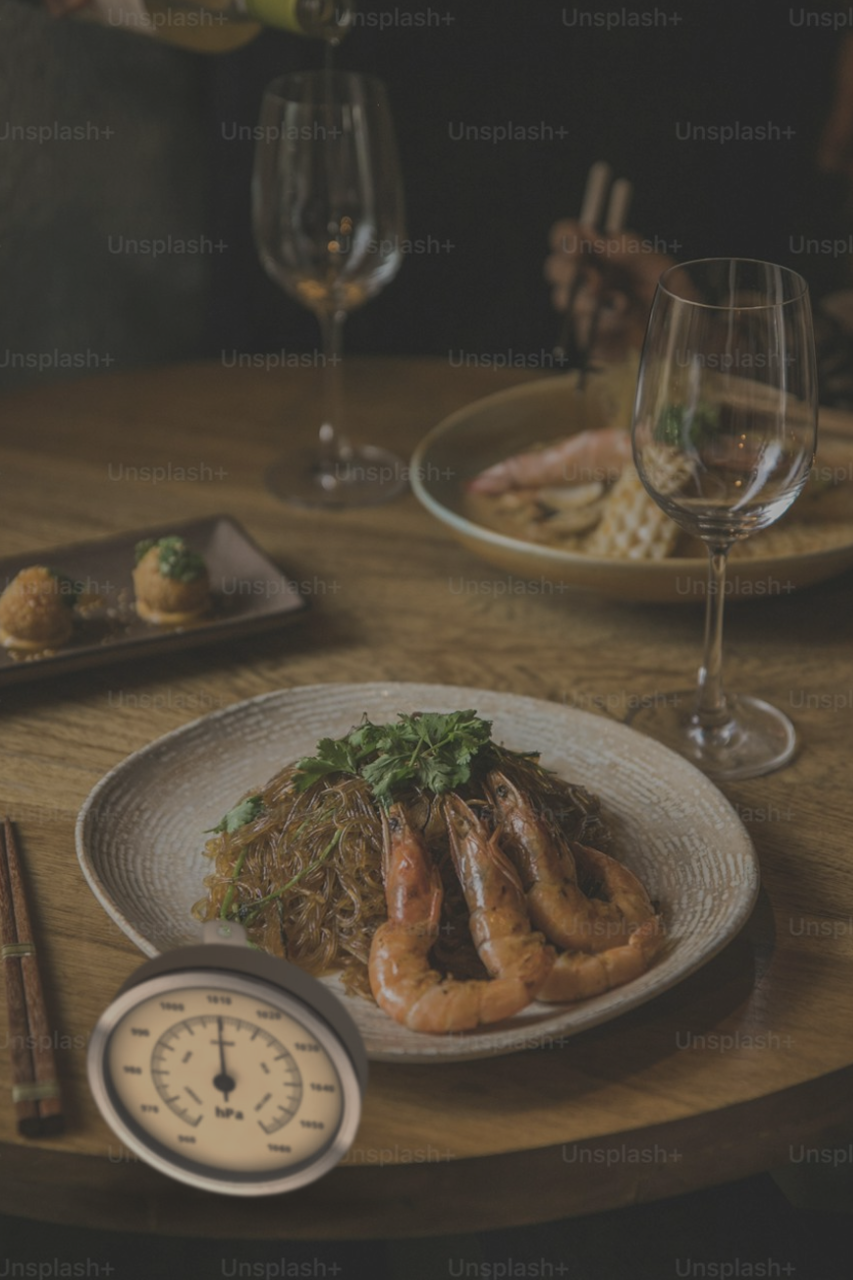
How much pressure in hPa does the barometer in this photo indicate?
1010 hPa
